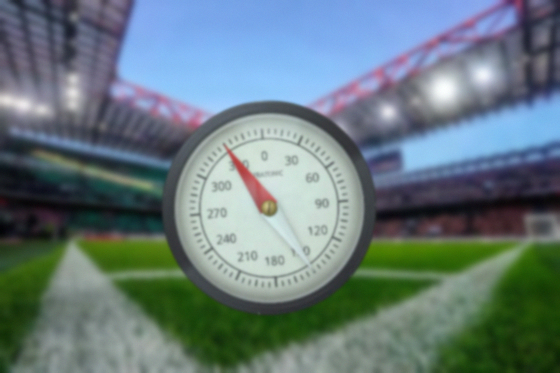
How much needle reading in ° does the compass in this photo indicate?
330 °
